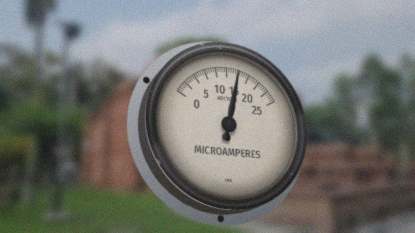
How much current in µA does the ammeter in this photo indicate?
15 µA
